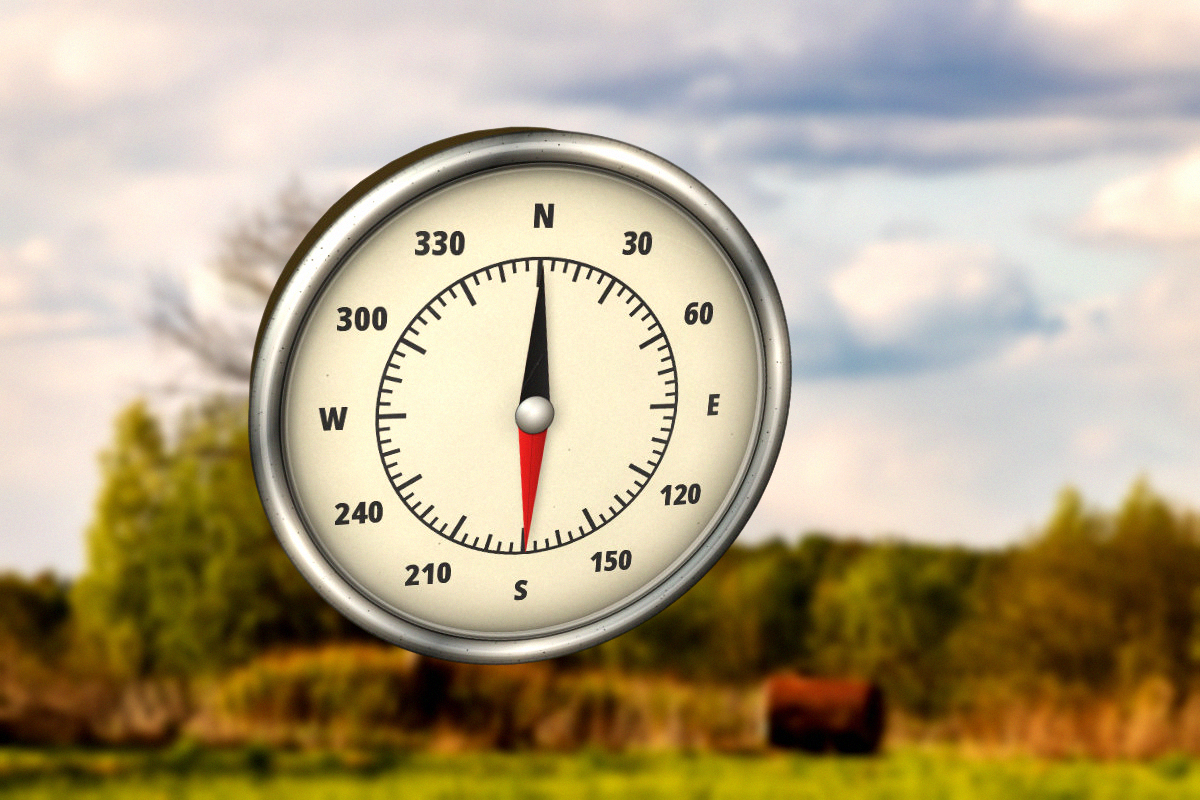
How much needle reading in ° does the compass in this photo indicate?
180 °
